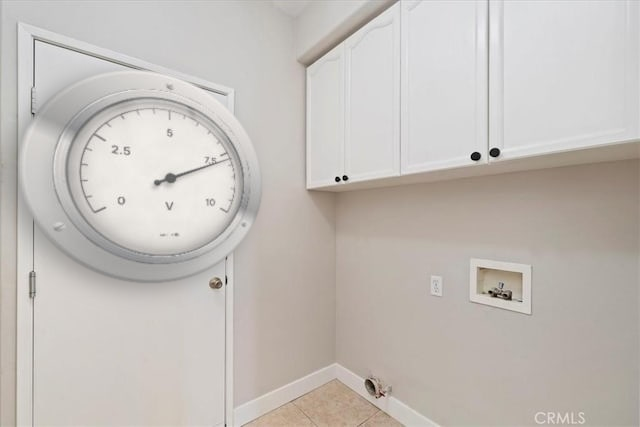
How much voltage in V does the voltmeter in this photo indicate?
7.75 V
